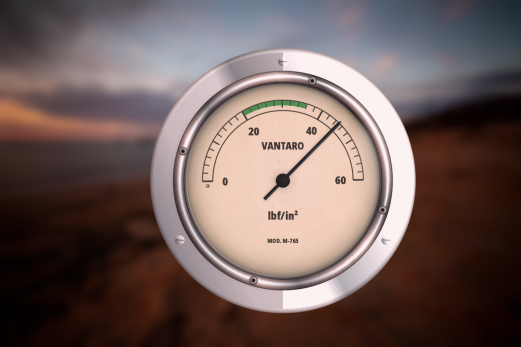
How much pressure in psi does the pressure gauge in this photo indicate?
45 psi
